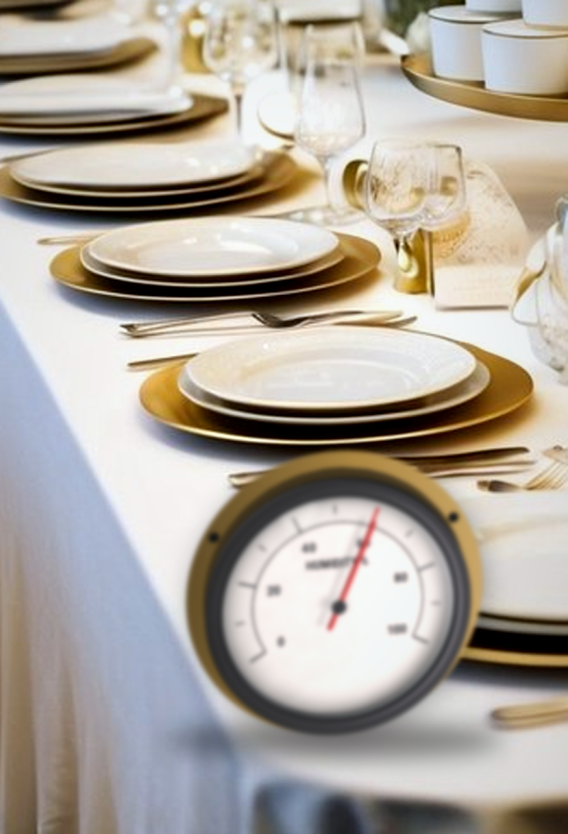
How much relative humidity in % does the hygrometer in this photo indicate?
60 %
